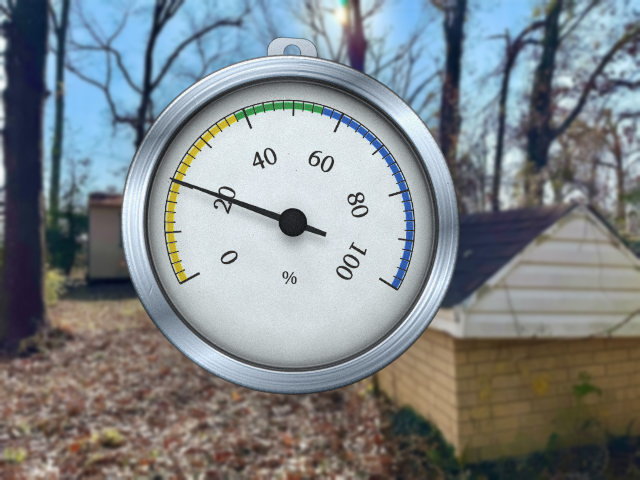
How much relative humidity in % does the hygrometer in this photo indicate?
20 %
